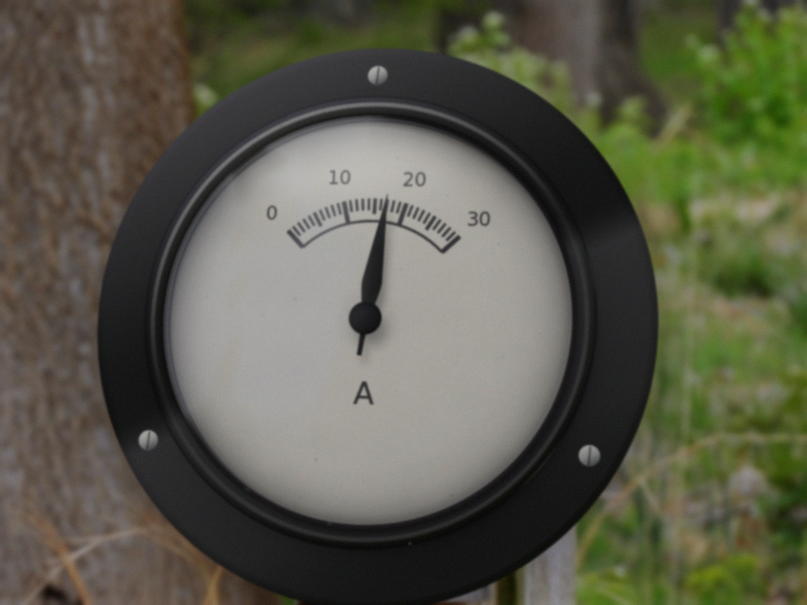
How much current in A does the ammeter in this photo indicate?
17 A
